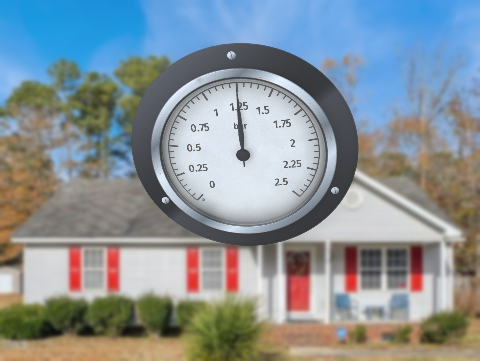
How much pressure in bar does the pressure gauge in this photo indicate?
1.25 bar
